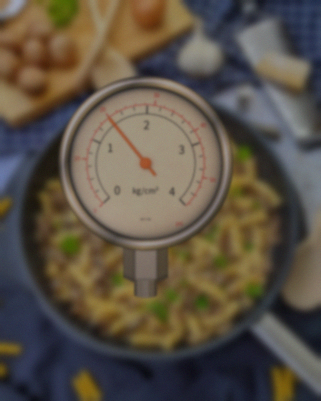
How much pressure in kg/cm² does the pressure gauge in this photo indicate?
1.4 kg/cm²
